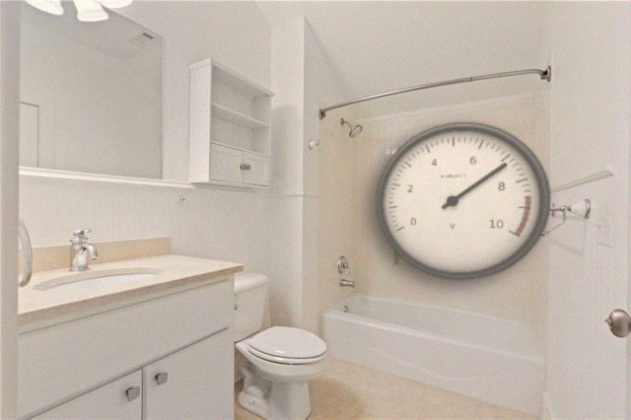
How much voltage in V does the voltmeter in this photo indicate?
7.2 V
